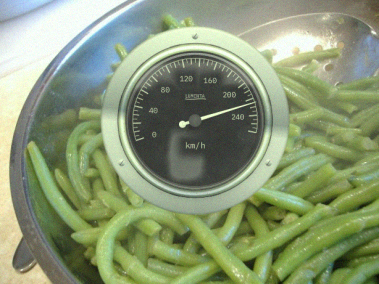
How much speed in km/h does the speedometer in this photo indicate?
225 km/h
